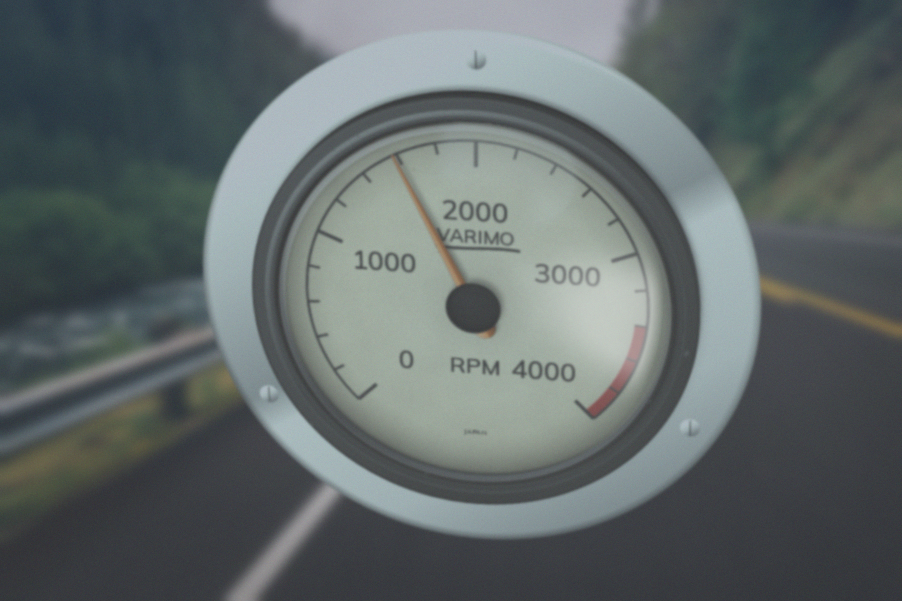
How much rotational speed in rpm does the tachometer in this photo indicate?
1600 rpm
